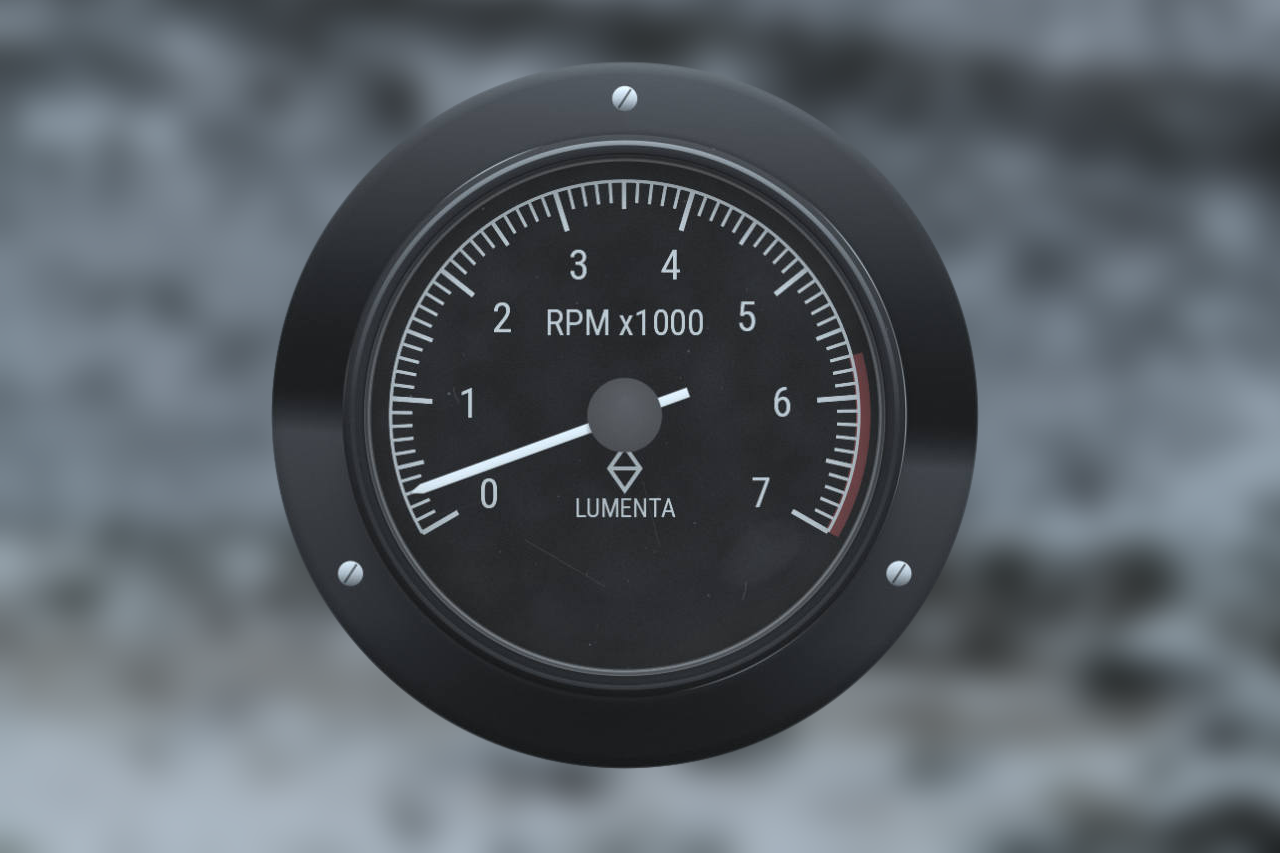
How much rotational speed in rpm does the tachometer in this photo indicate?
300 rpm
